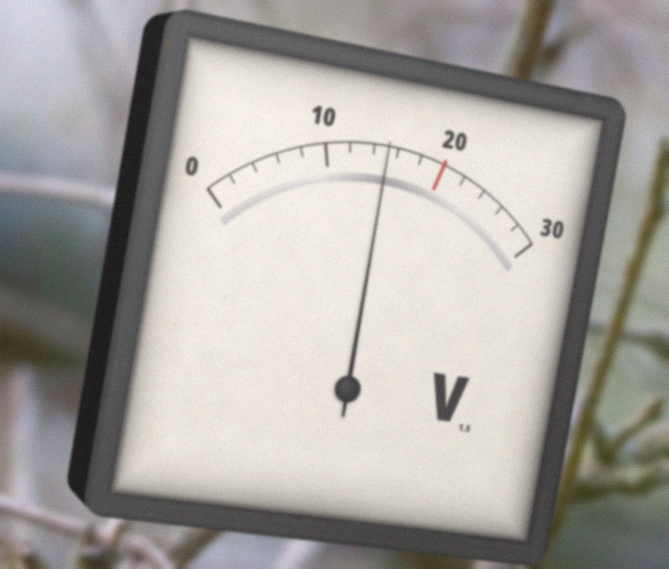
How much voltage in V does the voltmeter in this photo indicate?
15 V
